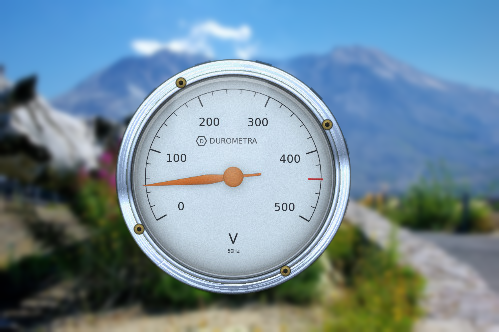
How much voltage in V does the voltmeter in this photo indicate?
50 V
